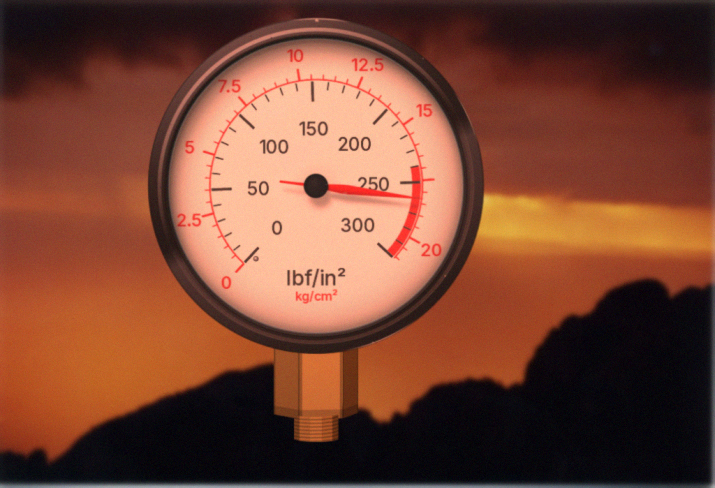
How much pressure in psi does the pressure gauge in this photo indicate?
260 psi
